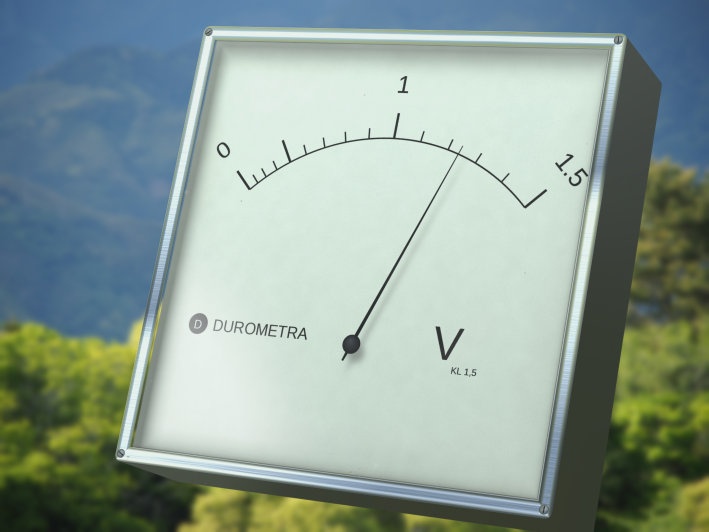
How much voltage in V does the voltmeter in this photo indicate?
1.25 V
